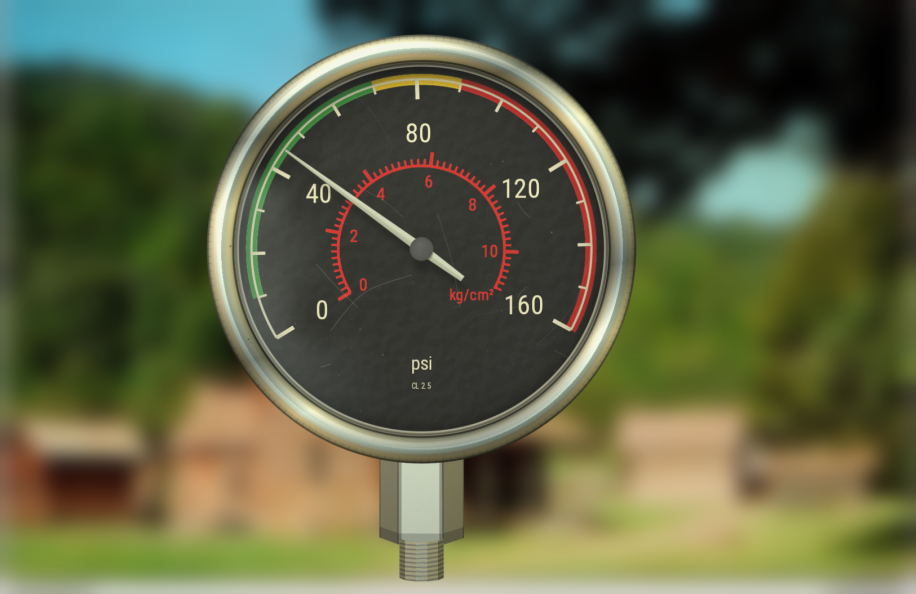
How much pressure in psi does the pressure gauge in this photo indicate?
45 psi
